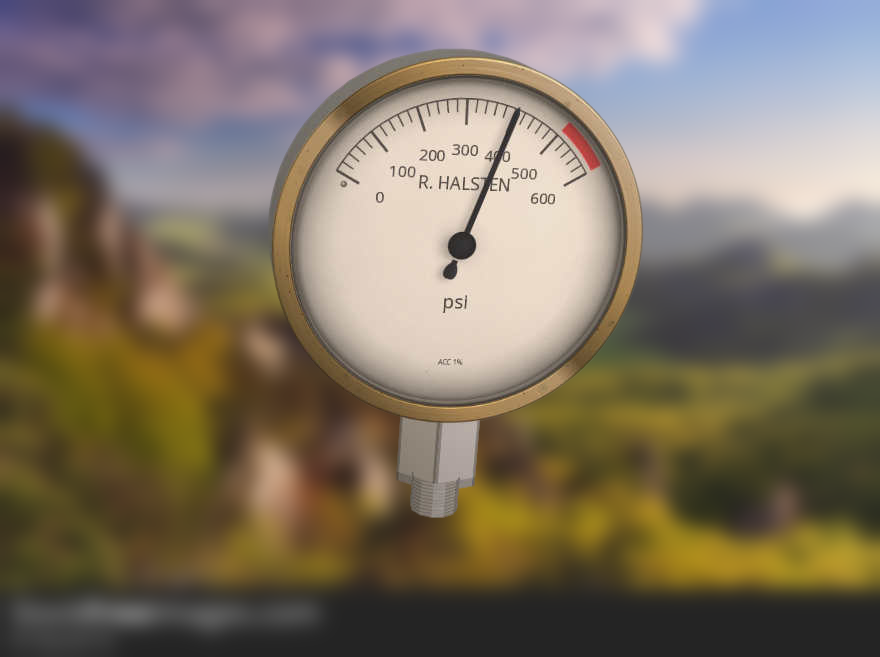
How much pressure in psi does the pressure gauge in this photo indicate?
400 psi
